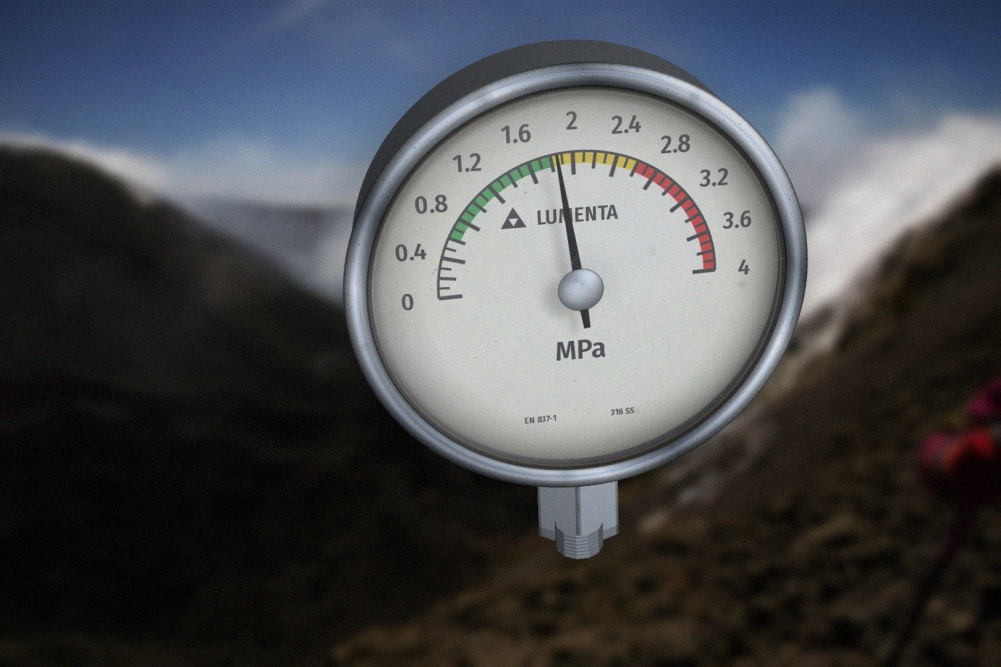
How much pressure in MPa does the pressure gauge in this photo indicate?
1.85 MPa
